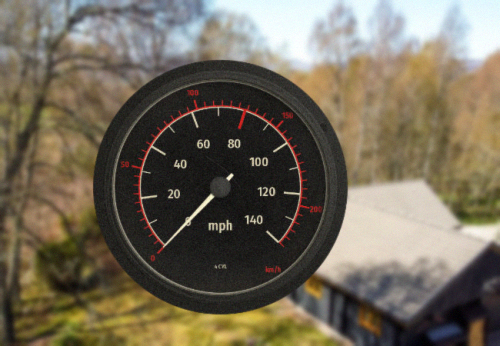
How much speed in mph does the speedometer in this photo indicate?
0 mph
